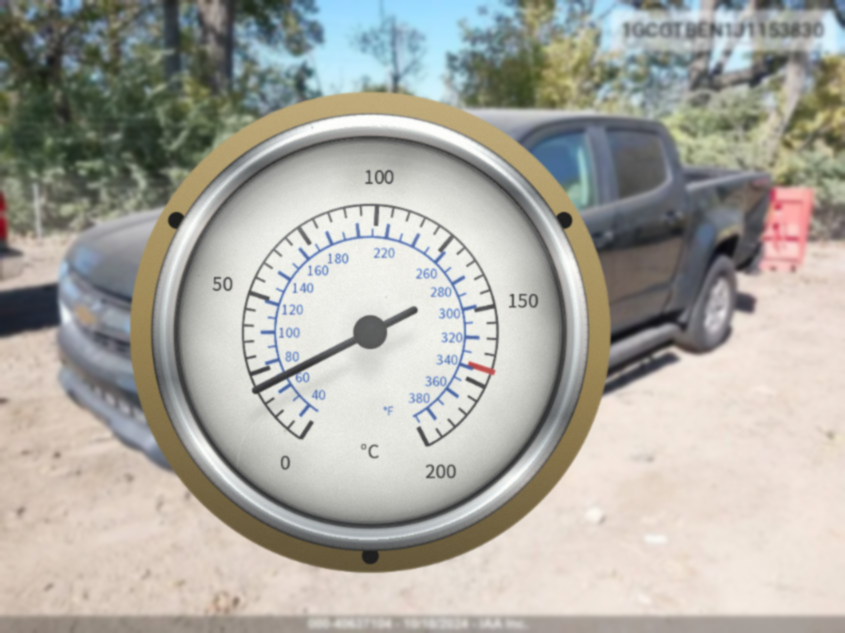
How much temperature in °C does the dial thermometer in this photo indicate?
20 °C
